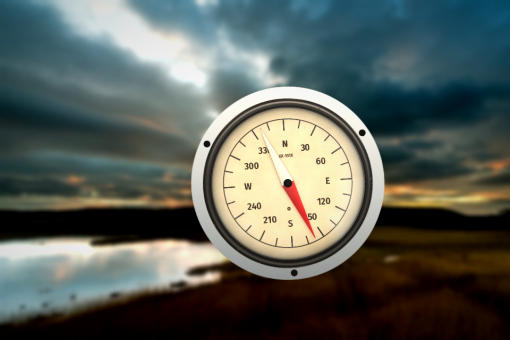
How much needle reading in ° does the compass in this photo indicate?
157.5 °
